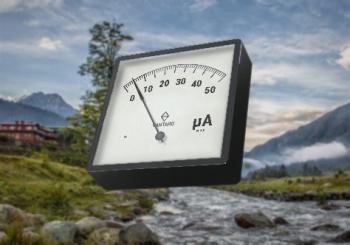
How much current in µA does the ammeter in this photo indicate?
5 µA
